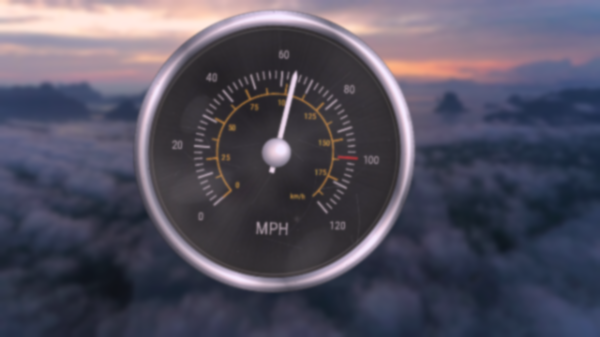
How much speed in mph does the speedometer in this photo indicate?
64 mph
